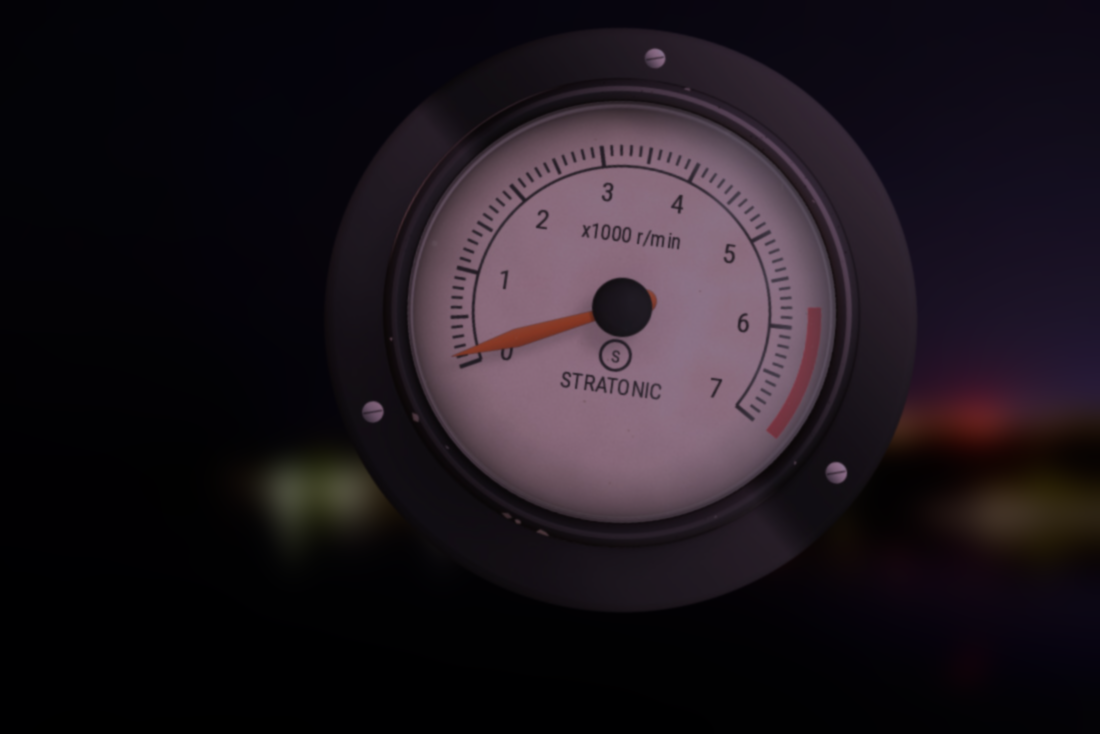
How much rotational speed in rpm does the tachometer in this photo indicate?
100 rpm
